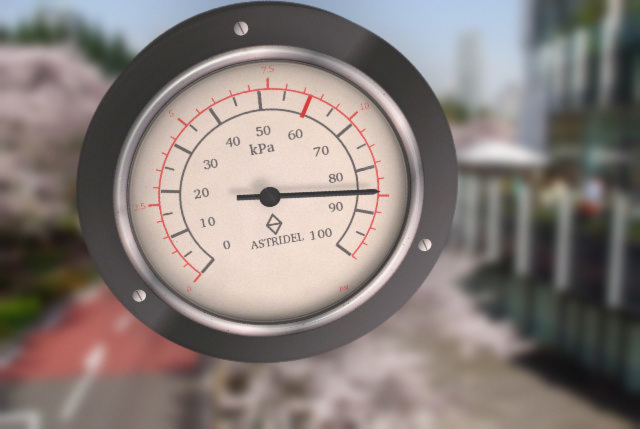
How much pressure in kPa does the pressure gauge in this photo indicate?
85 kPa
